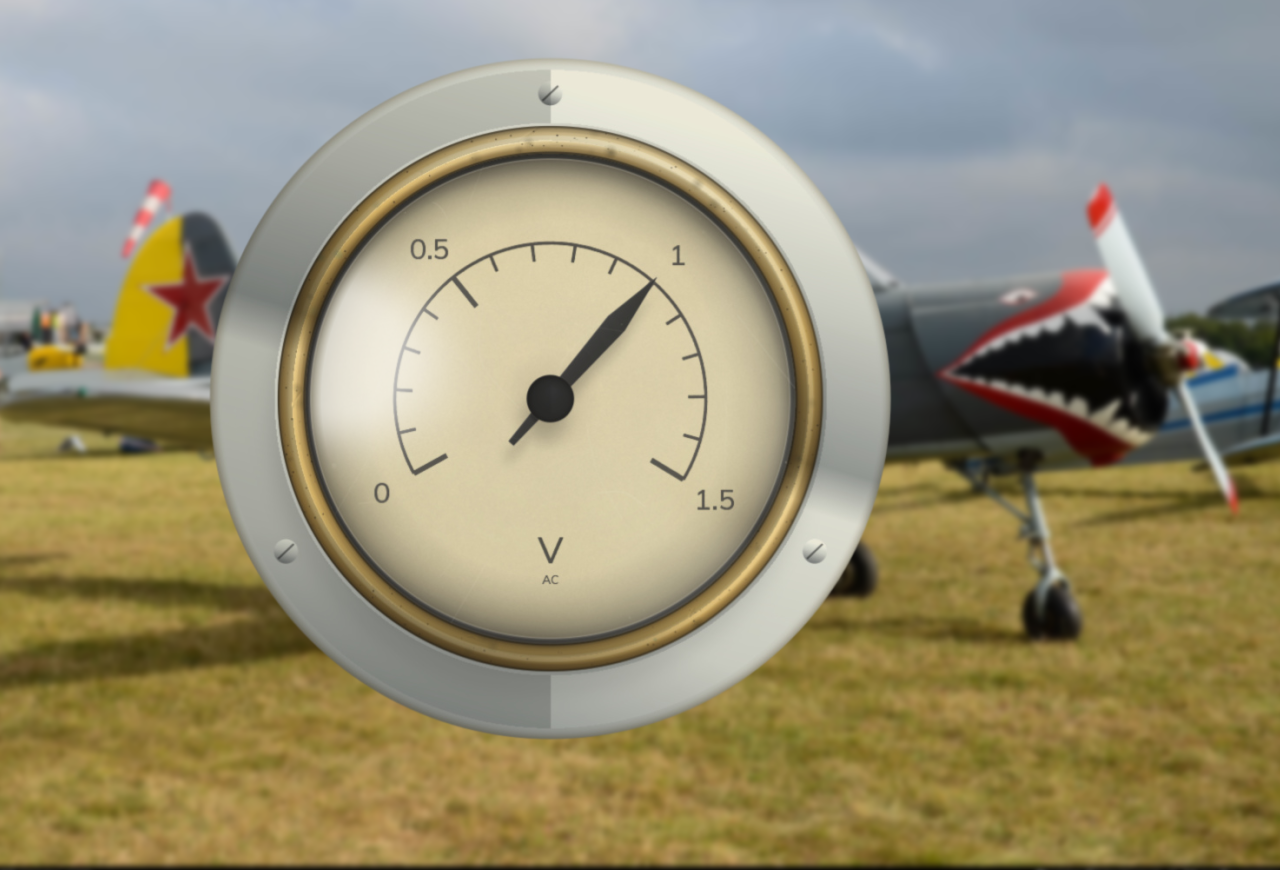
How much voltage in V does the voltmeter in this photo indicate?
1 V
